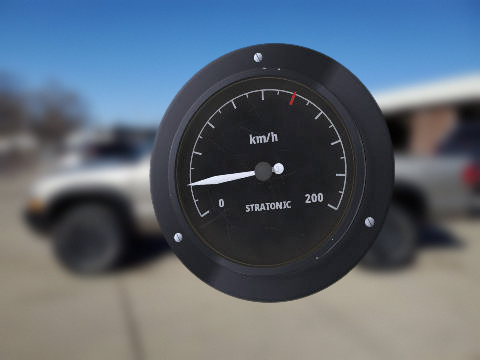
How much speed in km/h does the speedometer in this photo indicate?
20 km/h
